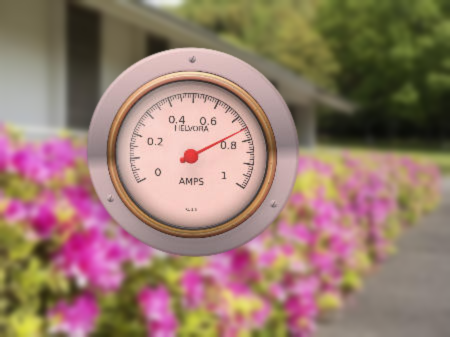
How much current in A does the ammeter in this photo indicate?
0.75 A
